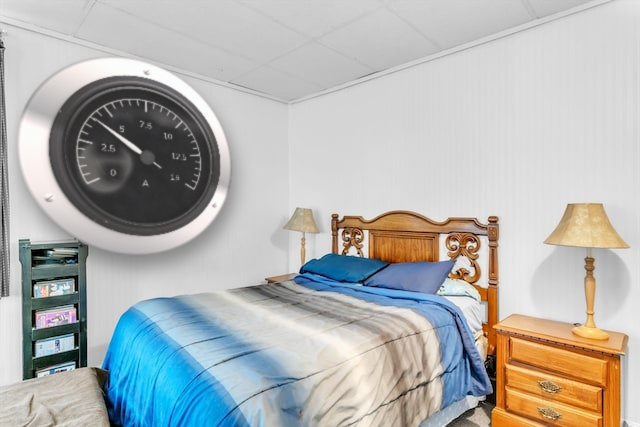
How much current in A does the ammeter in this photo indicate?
4 A
